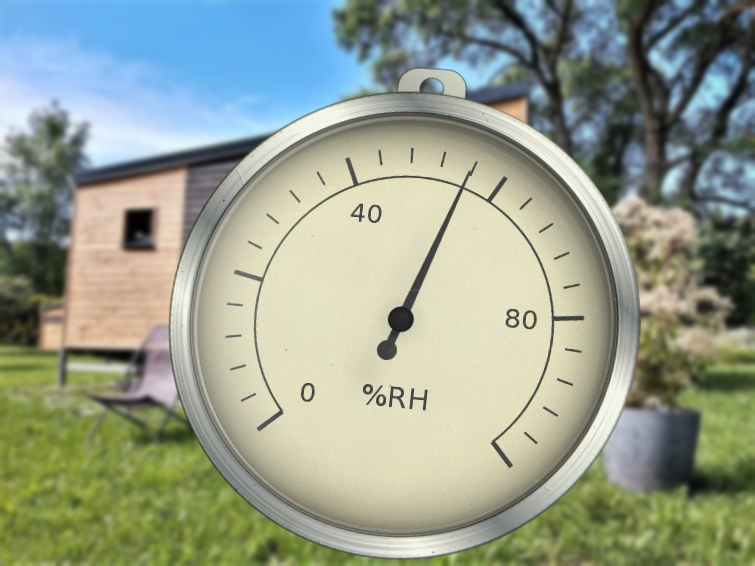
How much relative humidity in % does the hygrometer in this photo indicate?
56 %
